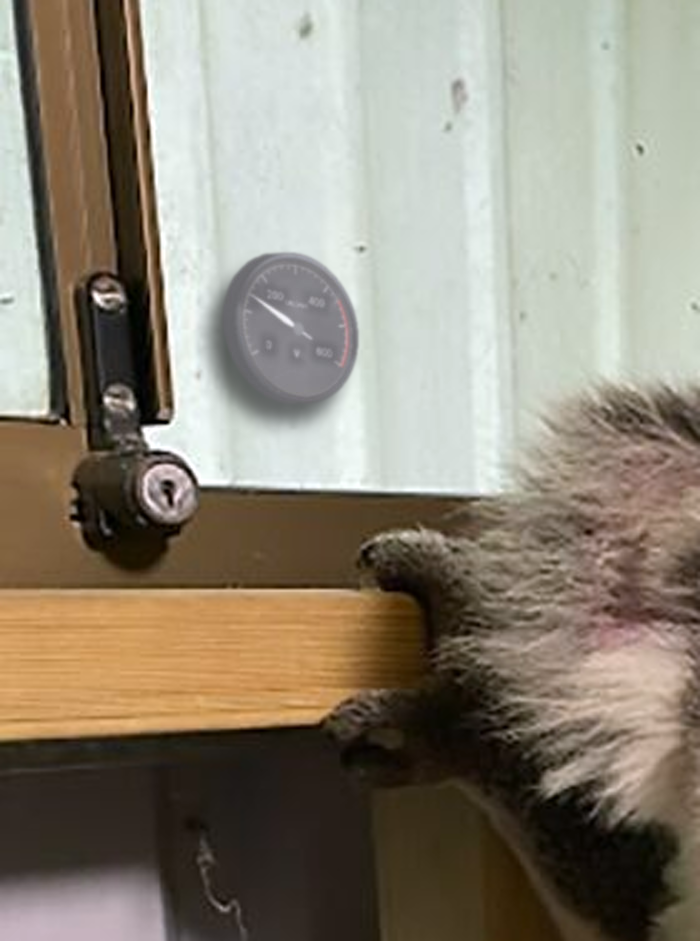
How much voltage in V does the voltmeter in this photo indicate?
140 V
